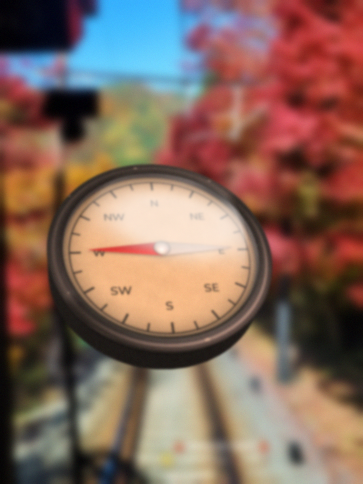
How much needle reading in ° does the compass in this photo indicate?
270 °
